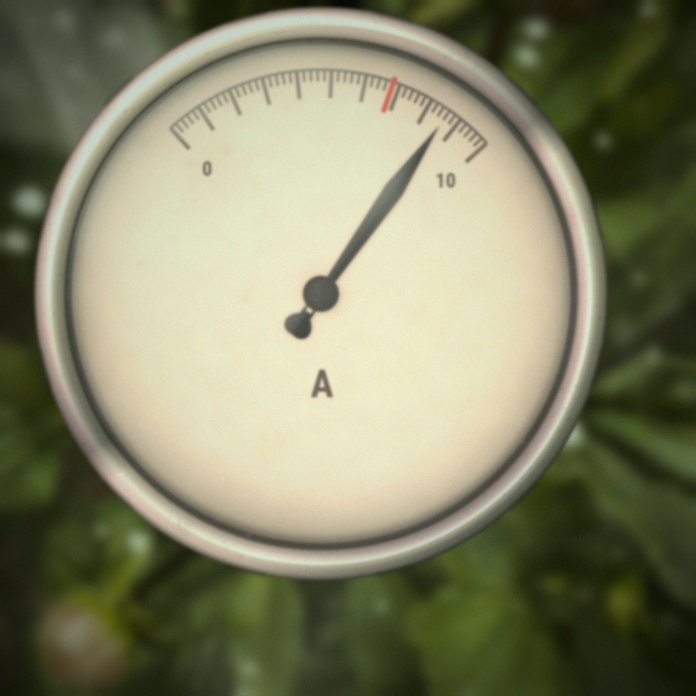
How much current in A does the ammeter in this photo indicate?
8.6 A
